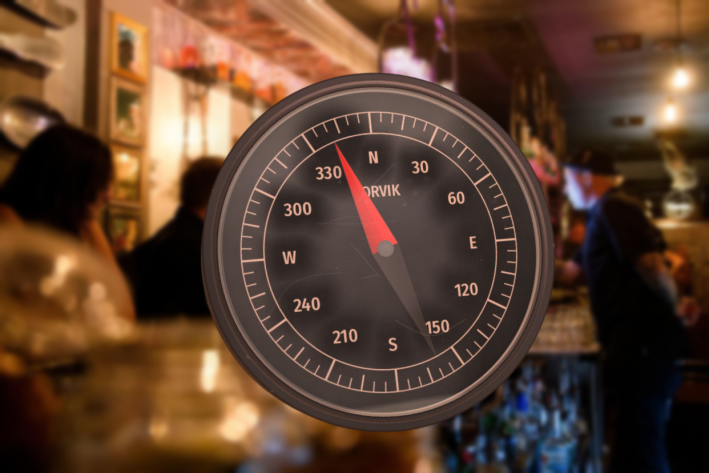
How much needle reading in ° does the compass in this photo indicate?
340 °
